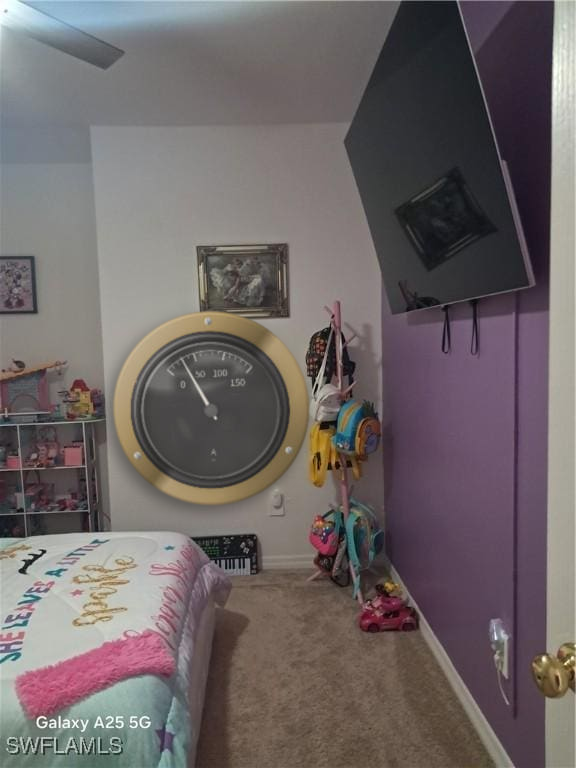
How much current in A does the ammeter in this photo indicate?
30 A
